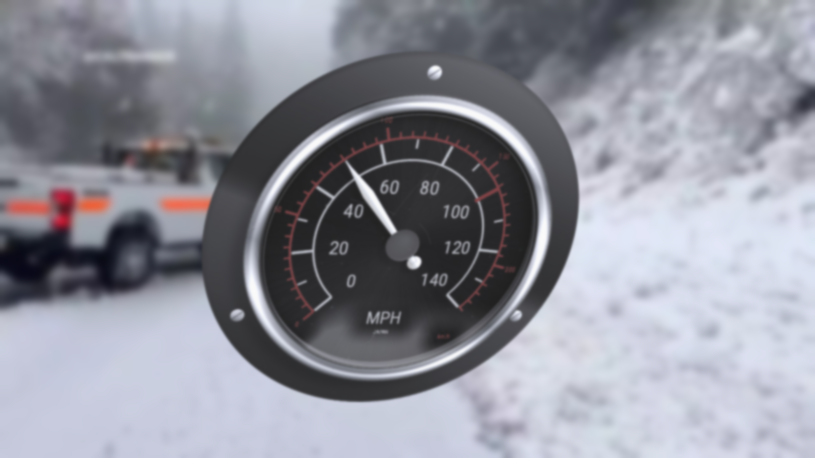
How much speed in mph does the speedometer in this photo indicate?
50 mph
